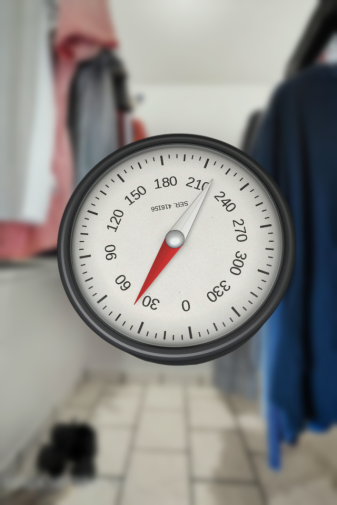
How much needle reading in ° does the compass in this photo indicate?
40 °
